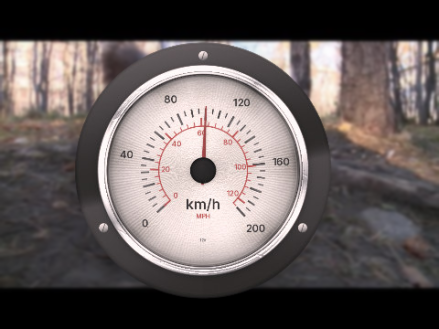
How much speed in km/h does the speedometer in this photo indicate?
100 km/h
